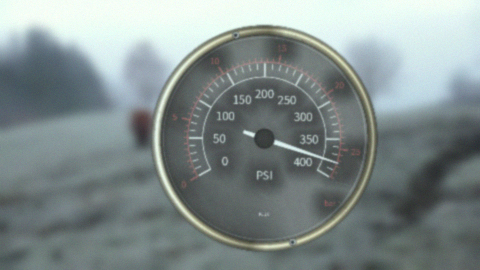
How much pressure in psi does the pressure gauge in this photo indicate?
380 psi
